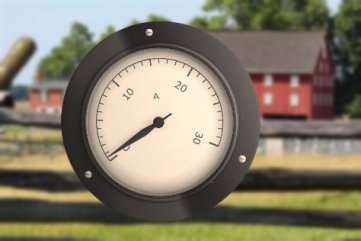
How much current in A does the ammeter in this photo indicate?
0.5 A
